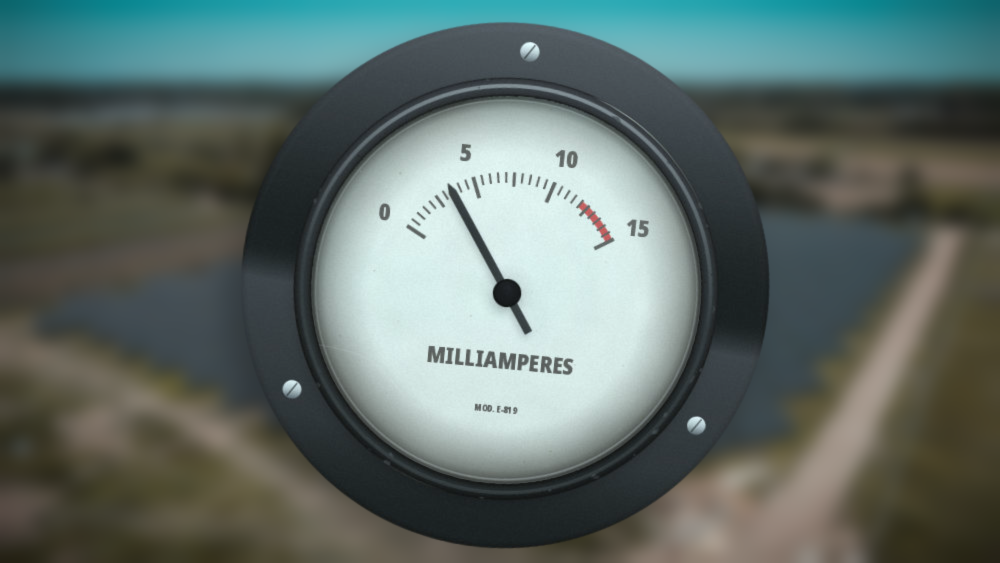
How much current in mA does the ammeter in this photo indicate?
3.5 mA
